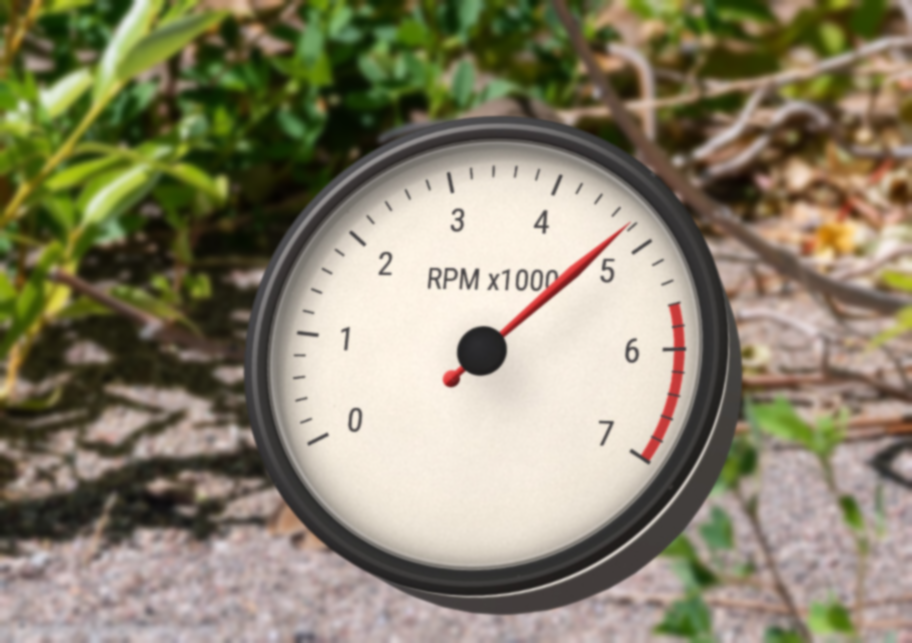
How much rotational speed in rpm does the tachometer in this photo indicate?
4800 rpm
